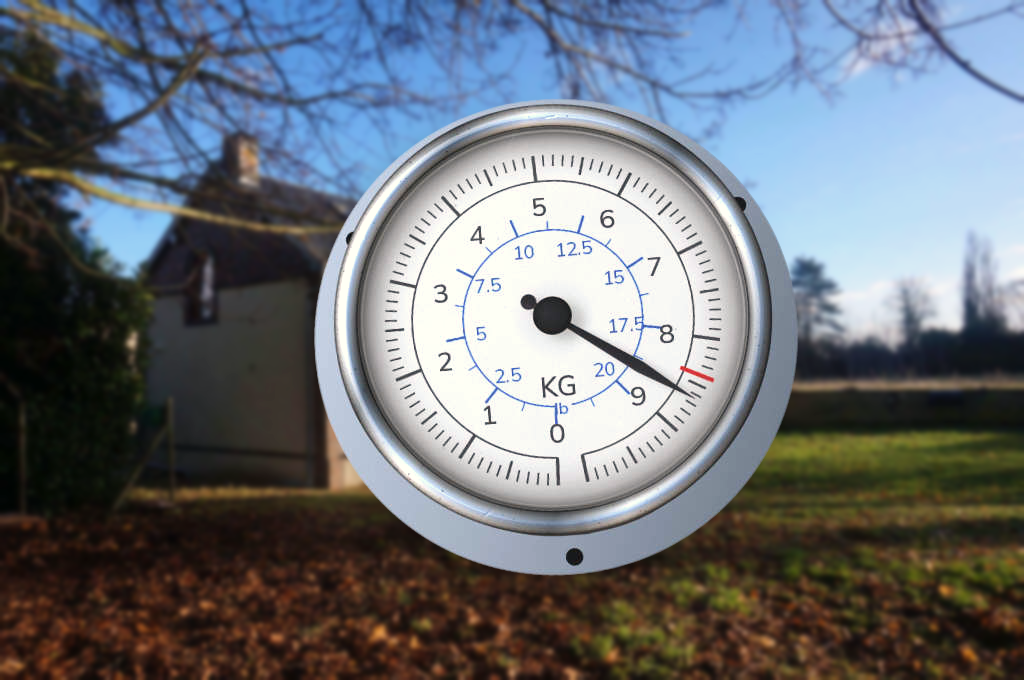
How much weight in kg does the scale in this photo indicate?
8.65 kg
